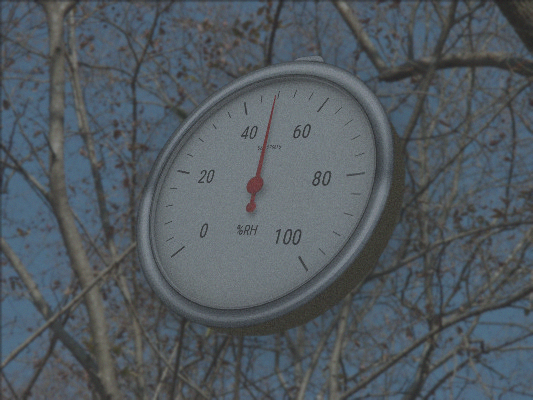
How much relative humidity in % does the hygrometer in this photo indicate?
48 %
